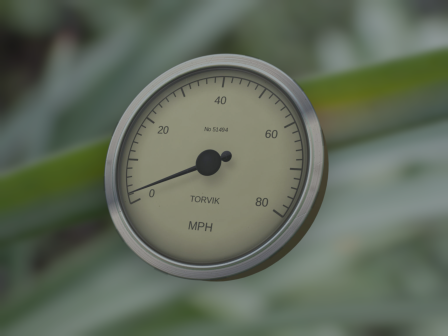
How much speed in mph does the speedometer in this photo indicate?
2 mph
